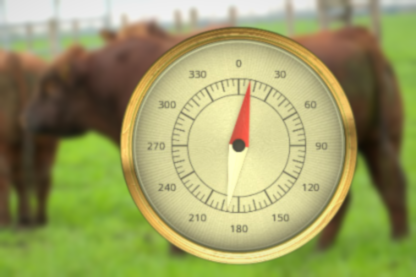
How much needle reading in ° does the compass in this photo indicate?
10 °
